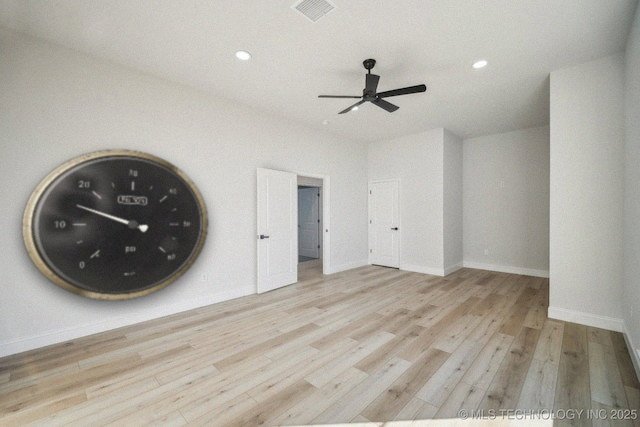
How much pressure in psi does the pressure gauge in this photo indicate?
15 psi
